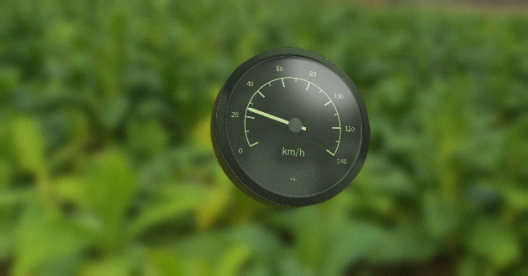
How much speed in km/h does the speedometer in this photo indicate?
25 km/h
